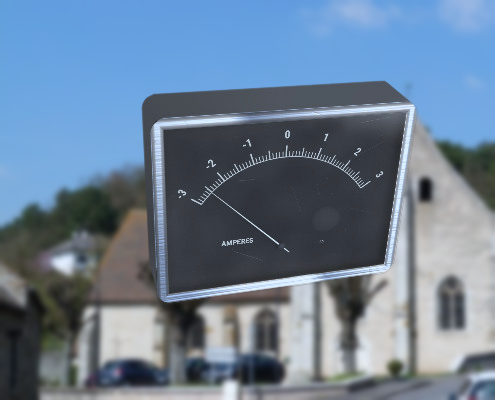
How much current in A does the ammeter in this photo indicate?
-2.5 A
